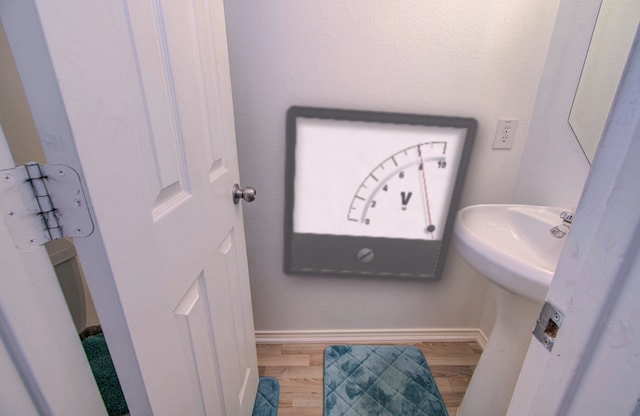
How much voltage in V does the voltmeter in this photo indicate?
8 V
